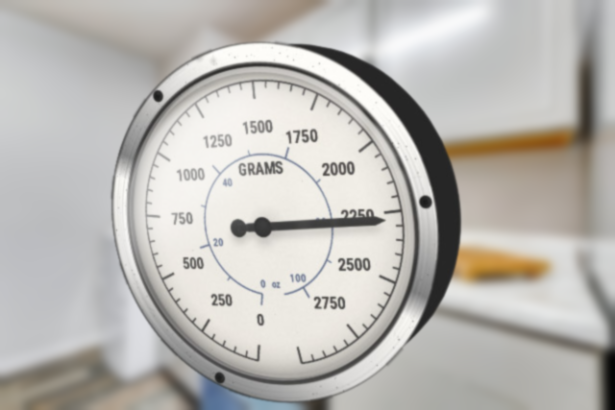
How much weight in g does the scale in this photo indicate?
2275 g
